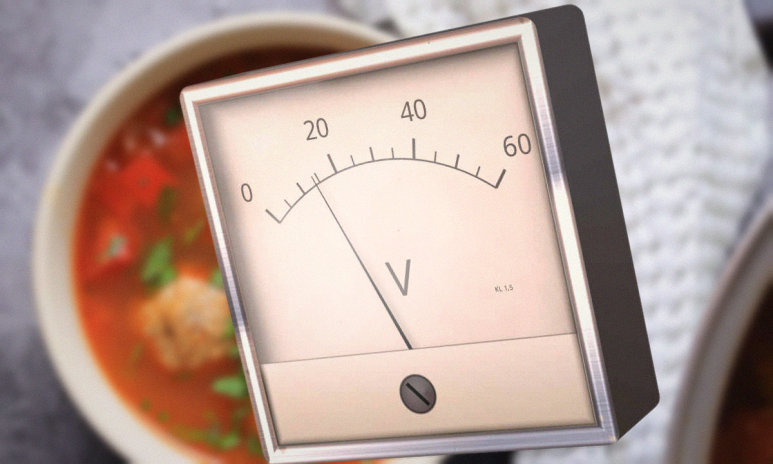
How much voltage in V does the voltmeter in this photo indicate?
15 V
